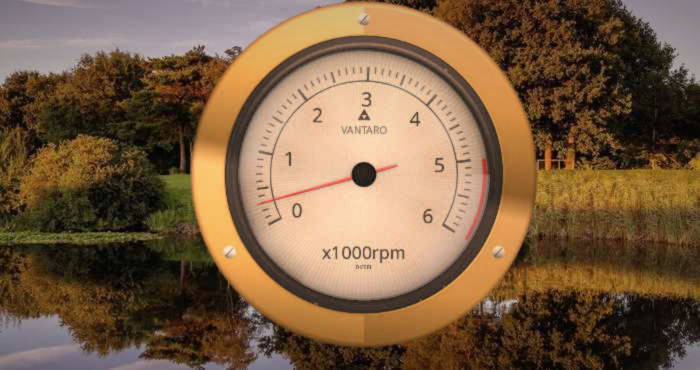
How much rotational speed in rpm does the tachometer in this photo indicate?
300 rpm
